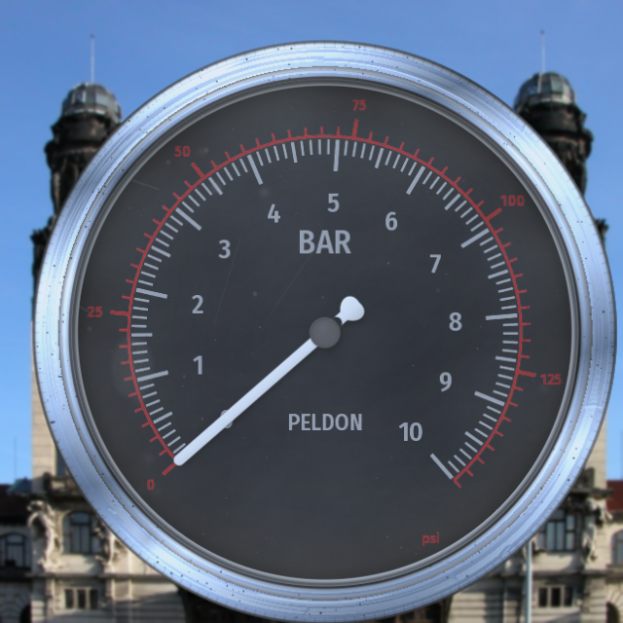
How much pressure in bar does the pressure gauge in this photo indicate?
0 bar
